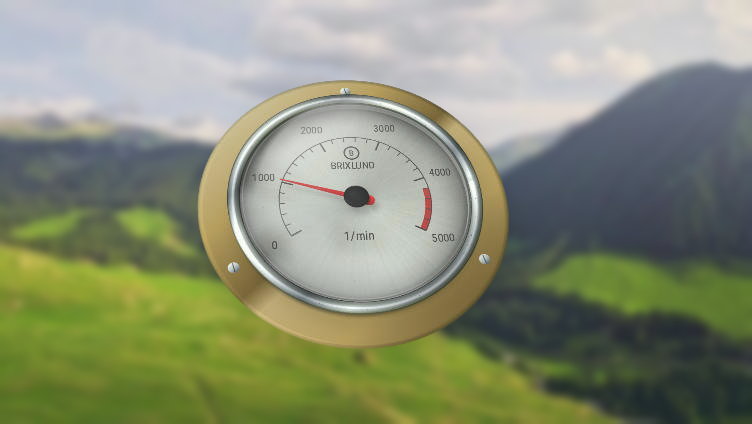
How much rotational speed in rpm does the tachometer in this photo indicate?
1000 rpm
